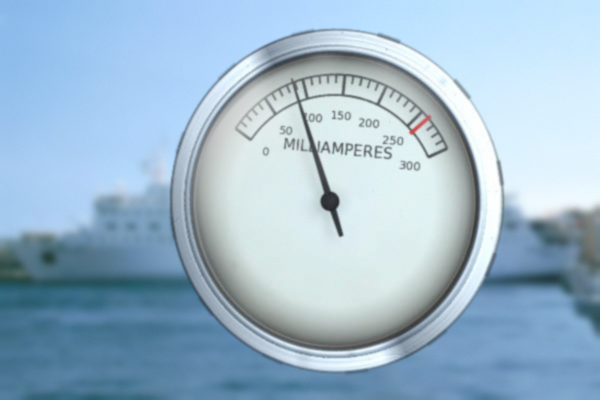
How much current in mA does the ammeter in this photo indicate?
90 mA
